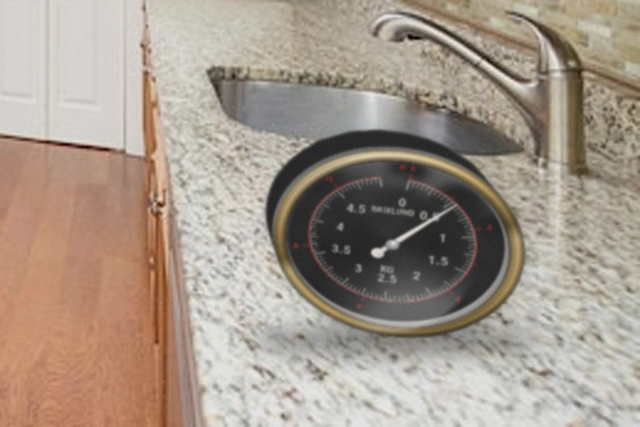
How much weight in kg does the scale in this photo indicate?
0.5 kg
